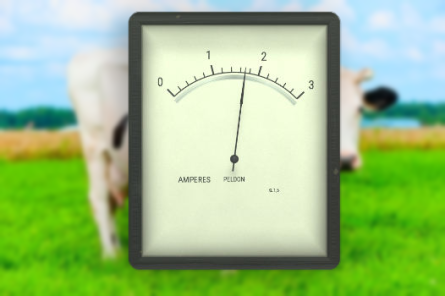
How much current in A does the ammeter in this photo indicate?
1.7 A
